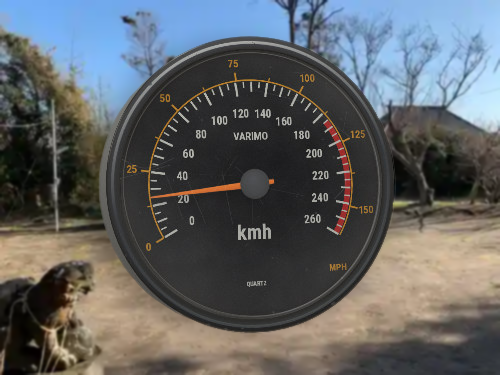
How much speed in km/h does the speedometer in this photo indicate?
25 km/h
